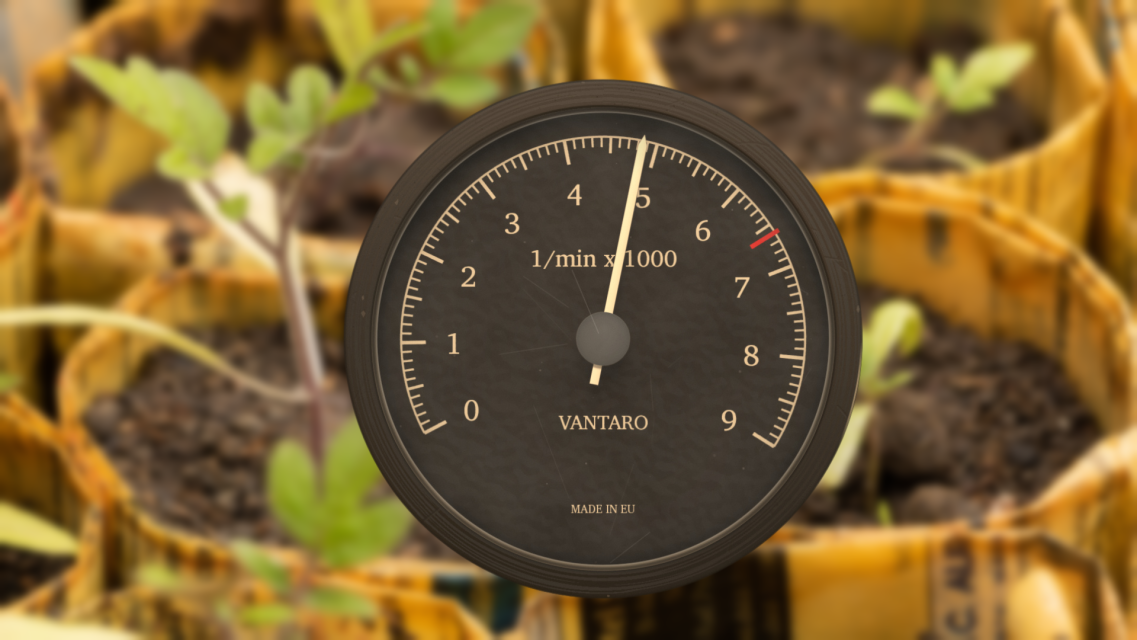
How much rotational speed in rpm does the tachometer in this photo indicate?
4850 rpm
